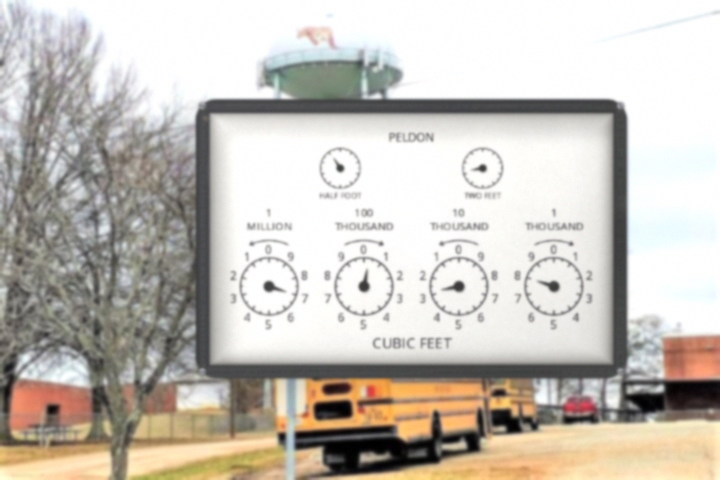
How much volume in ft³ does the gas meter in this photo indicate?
702800 ft³
